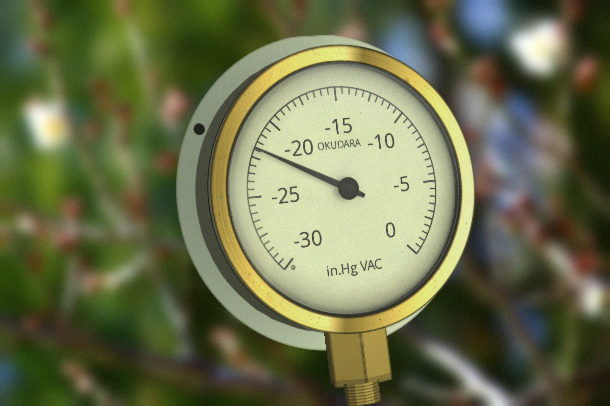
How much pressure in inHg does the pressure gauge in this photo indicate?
-22 inHg
